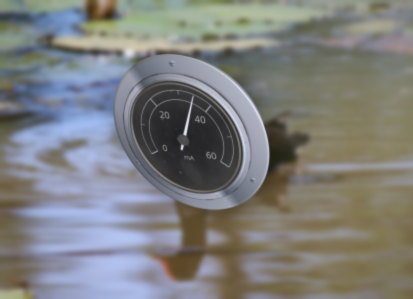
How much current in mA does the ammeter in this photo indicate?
35 mA
